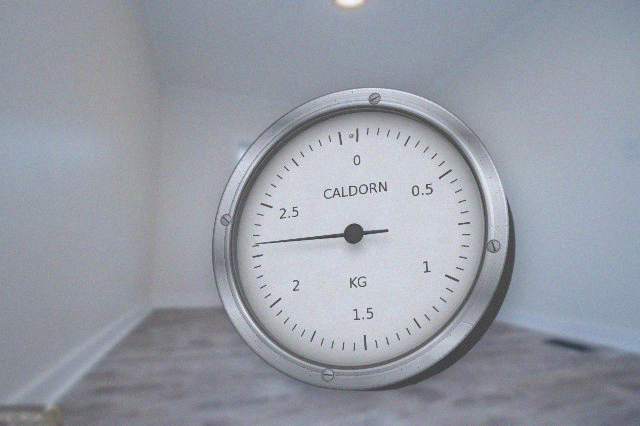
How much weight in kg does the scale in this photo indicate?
2.3 kg
